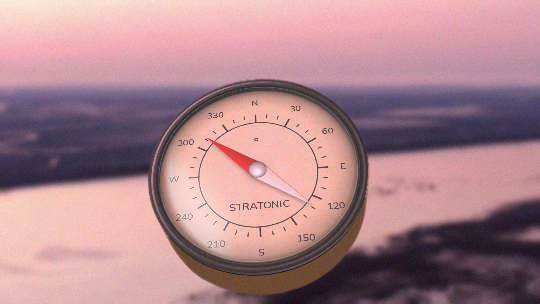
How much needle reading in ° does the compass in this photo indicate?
310 °
